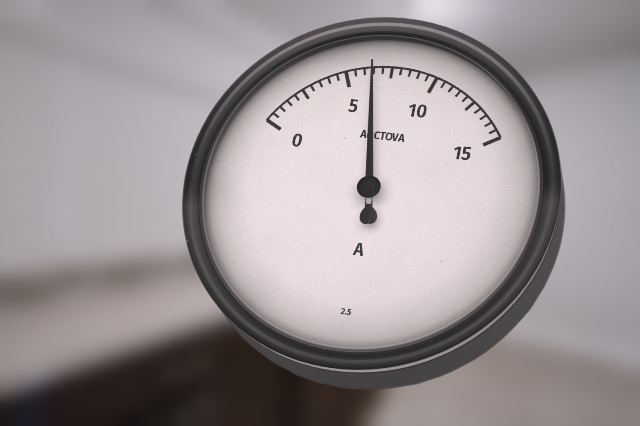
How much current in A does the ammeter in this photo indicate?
6.5 A
